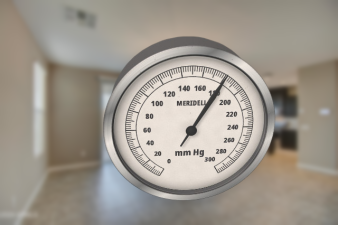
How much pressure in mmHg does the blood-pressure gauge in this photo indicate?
180 mmHg
